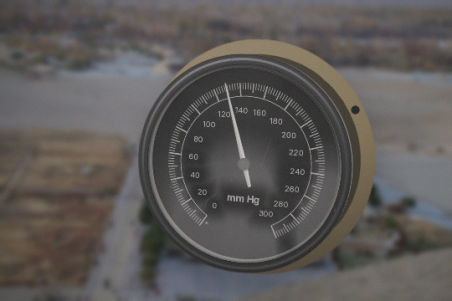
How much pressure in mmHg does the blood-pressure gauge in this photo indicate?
130 mmHg
